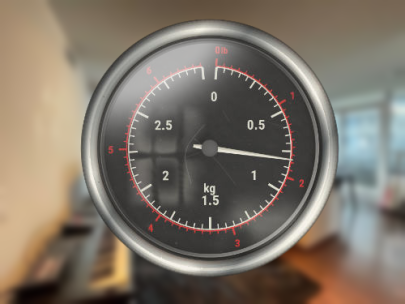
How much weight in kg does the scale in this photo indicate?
0.8 kg
